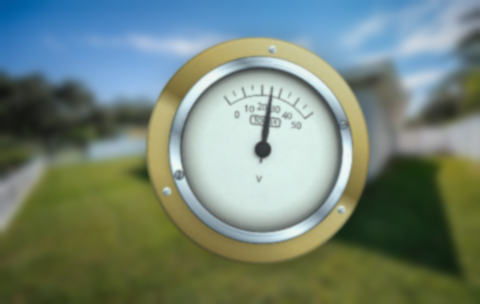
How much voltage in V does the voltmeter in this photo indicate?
25 V
